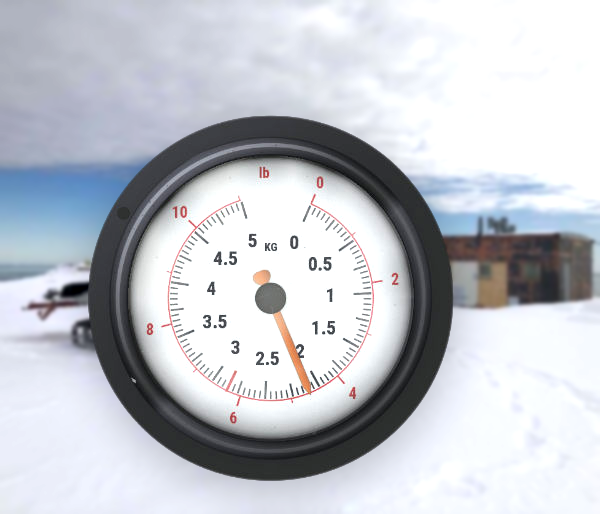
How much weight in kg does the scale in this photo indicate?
2.1 kg
